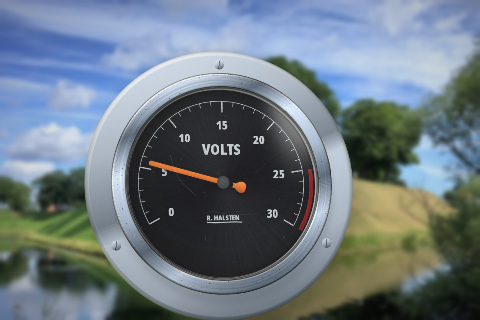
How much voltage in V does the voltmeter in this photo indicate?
5.5 V
